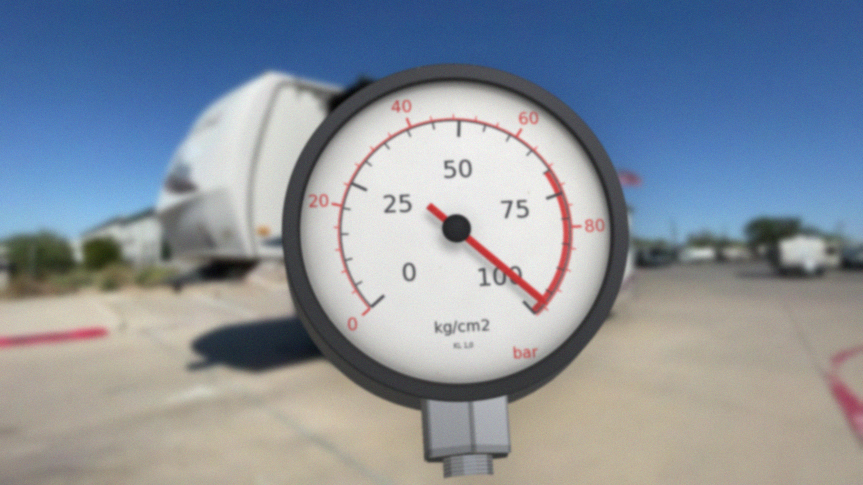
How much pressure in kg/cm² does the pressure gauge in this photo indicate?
97.5 kg/cm²
